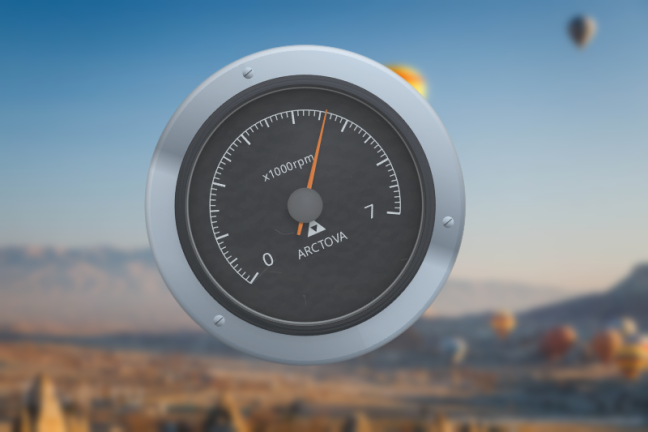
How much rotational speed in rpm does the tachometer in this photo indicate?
4600 rpm
